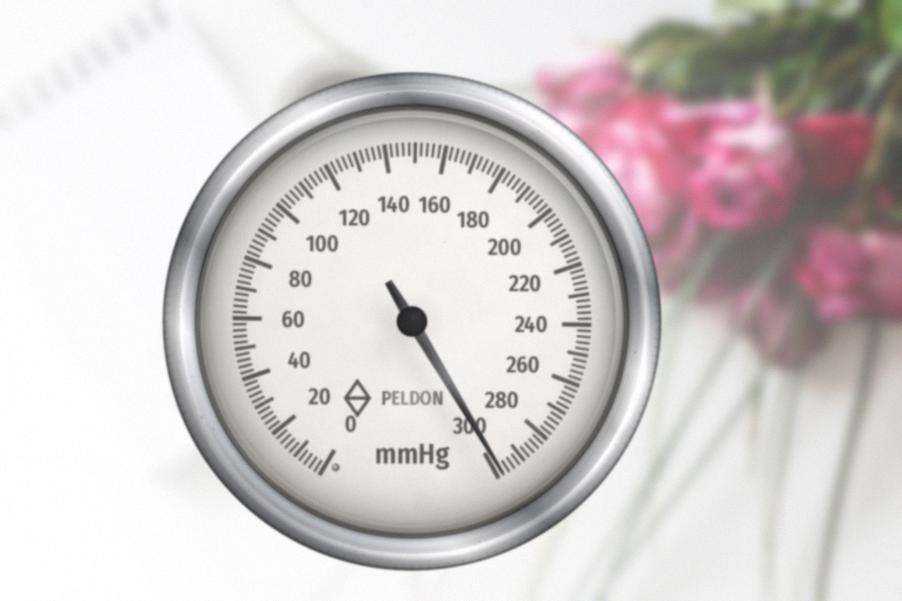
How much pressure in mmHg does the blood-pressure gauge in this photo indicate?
298 mmHg
